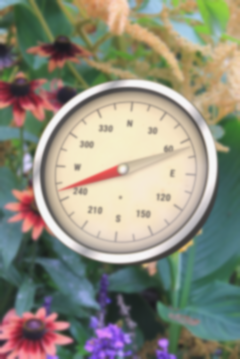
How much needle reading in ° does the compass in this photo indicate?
247.5 °
